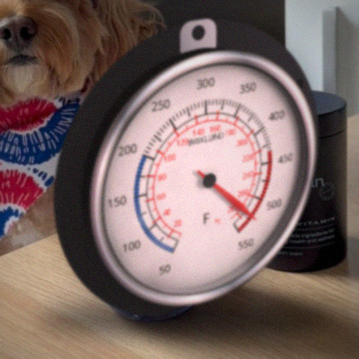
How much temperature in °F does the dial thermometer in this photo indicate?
525 °F
